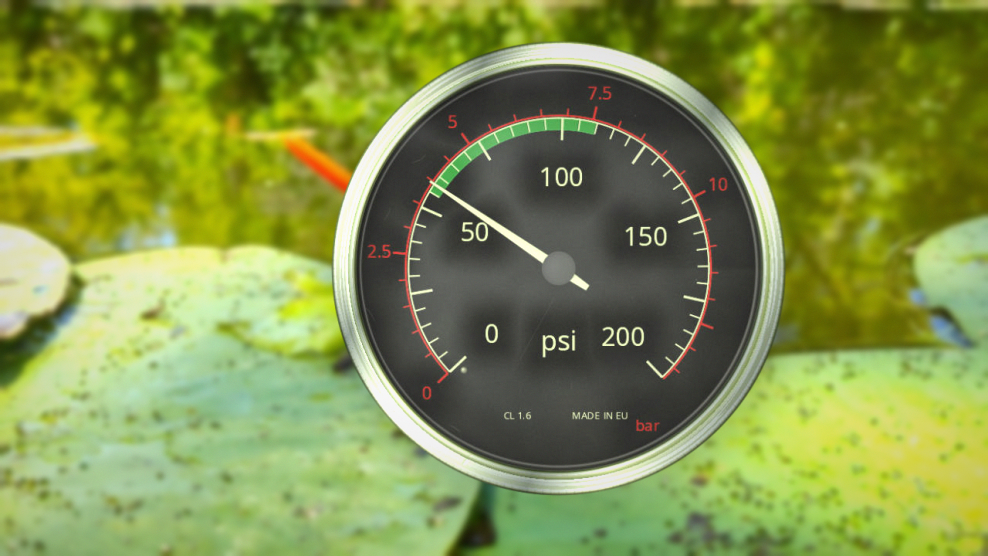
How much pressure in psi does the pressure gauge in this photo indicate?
57.5 psi
